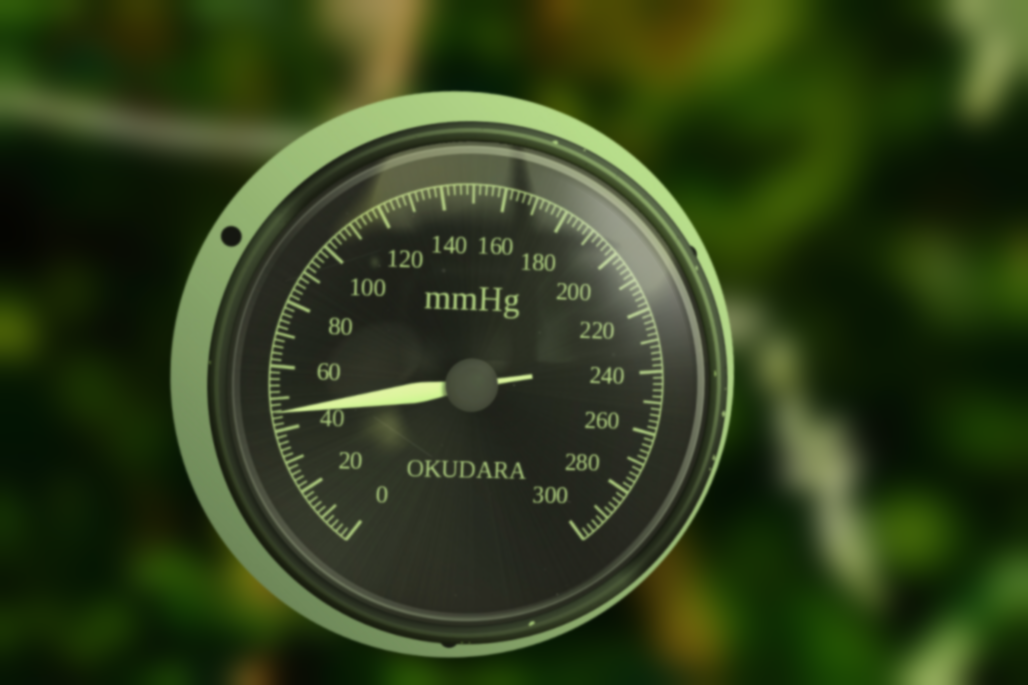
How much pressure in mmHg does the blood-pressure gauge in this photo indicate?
46 mmHg
